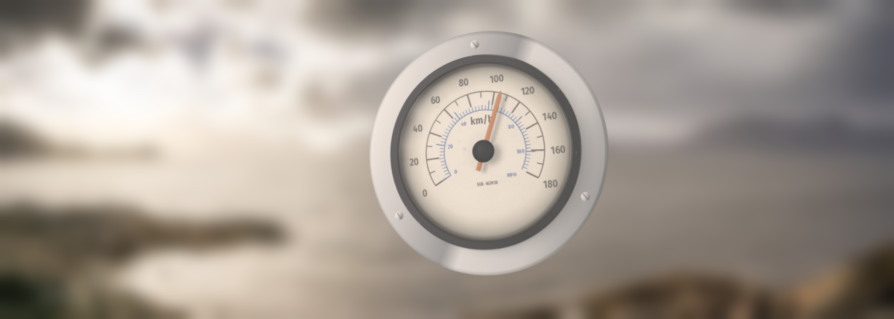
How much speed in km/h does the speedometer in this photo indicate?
105 km/h
